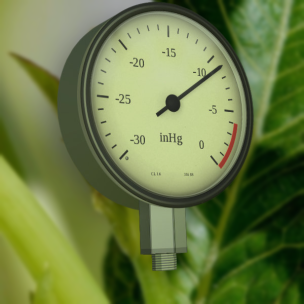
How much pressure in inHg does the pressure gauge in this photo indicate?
-9 inHg
